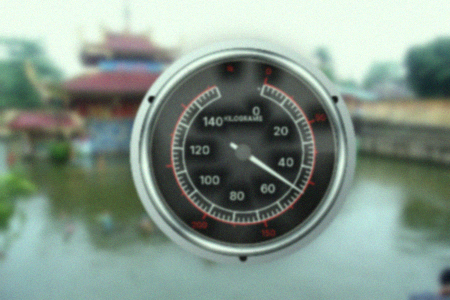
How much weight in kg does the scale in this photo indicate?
50 kg
